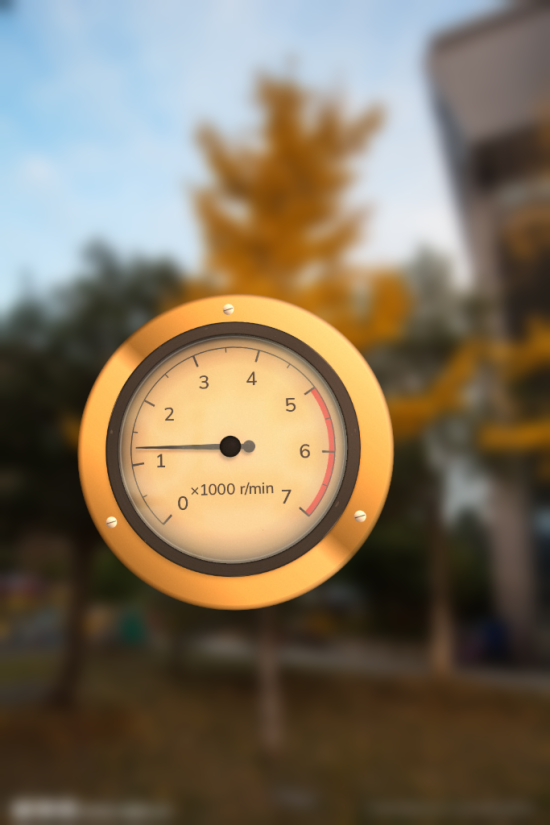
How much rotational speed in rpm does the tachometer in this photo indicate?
1250 rpm
